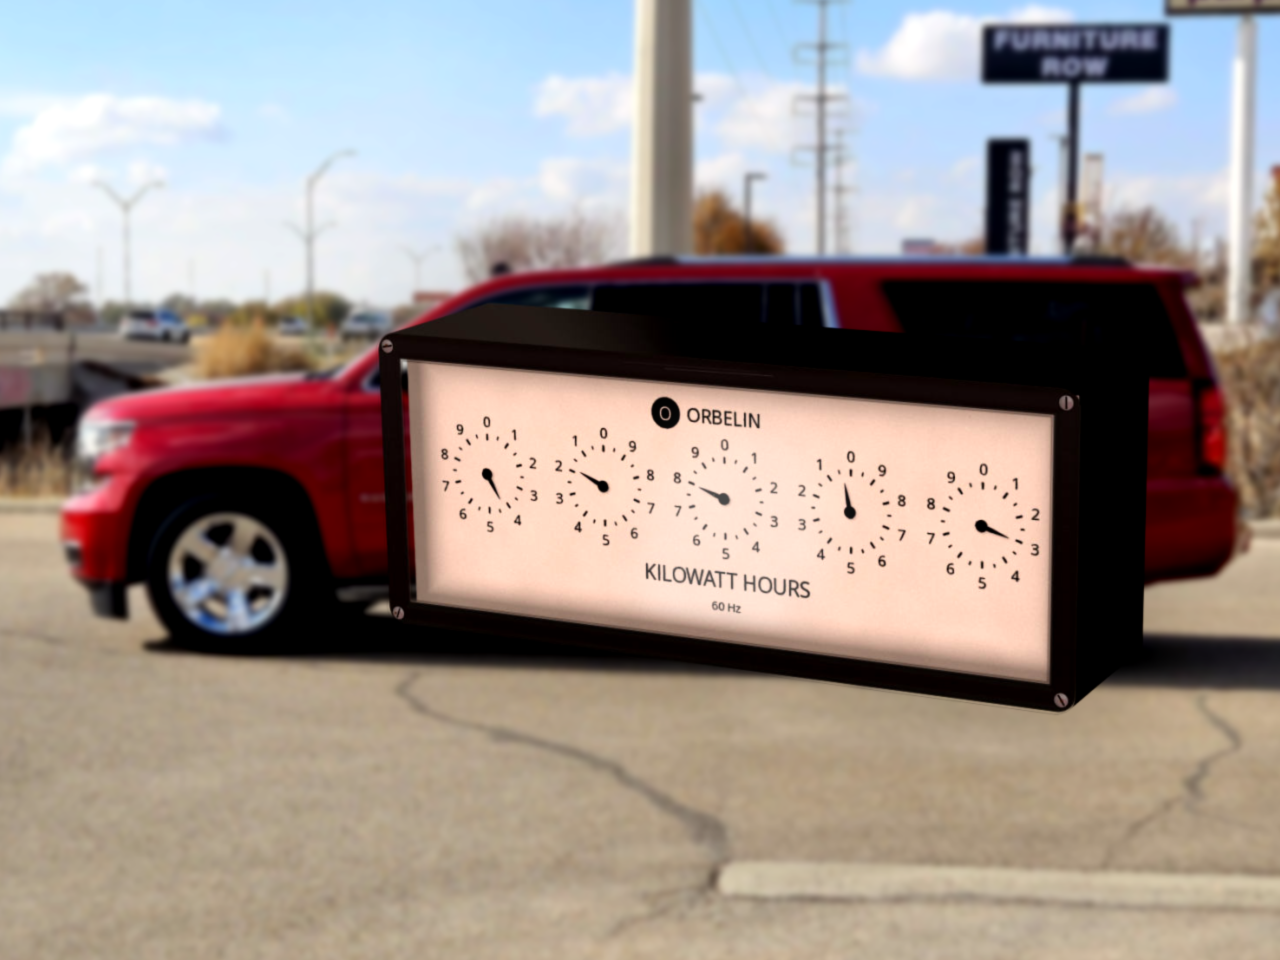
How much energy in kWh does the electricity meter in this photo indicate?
41803 kWh
